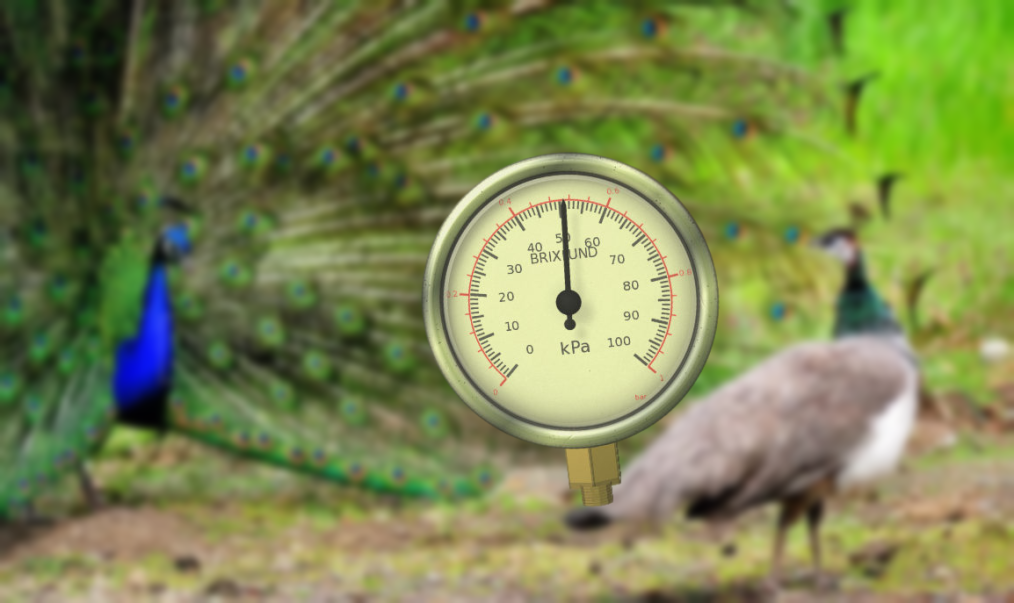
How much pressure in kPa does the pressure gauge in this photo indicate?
51 kPa
